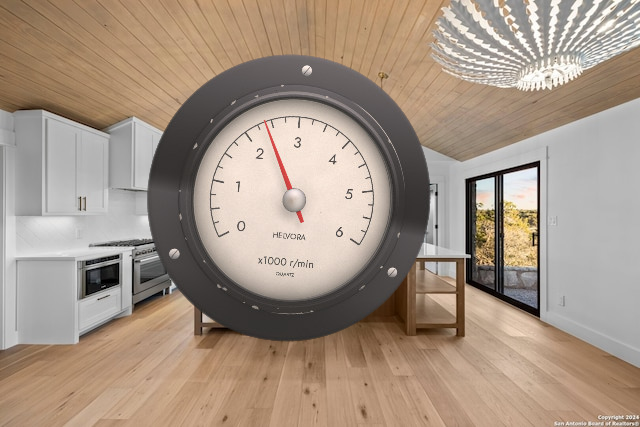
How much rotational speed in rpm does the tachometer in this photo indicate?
2375 rpm
